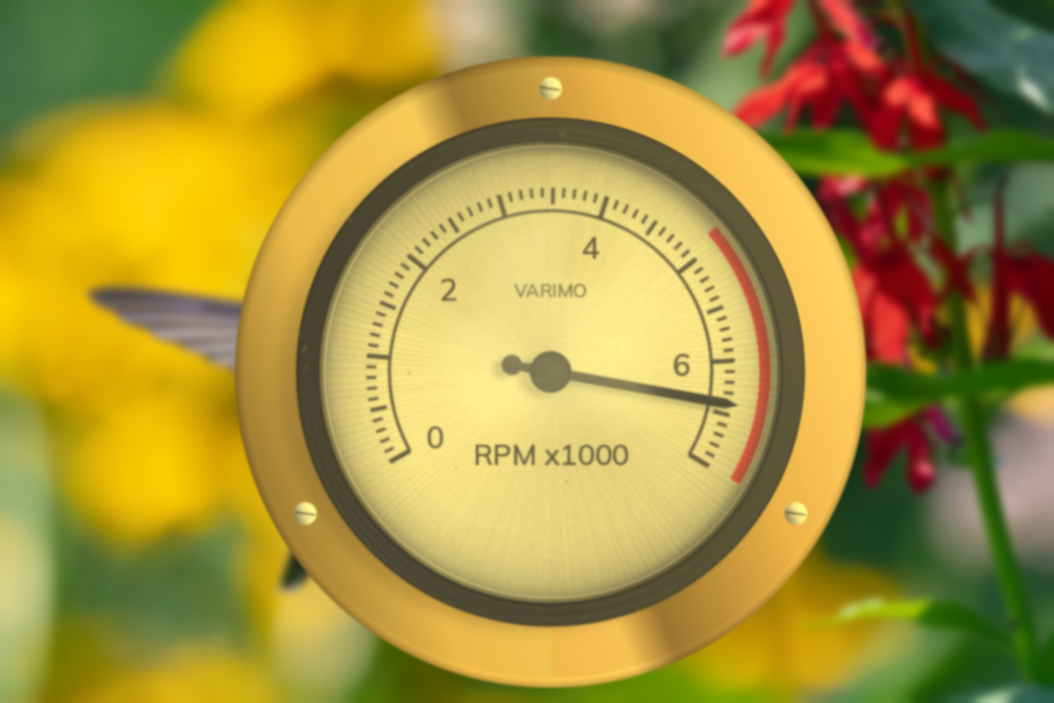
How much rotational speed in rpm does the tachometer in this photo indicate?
6400 rpm
